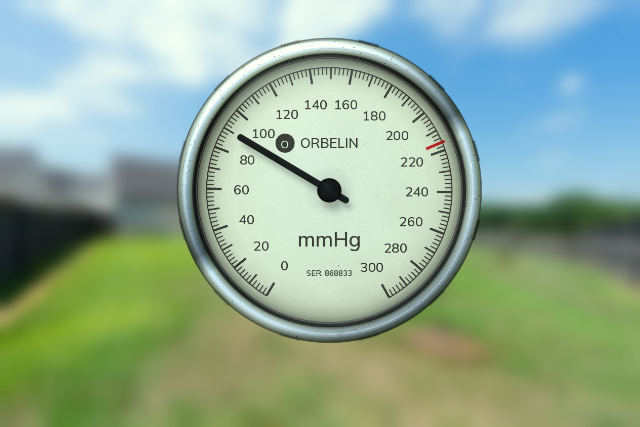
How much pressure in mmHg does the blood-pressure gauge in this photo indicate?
90 mmHg
